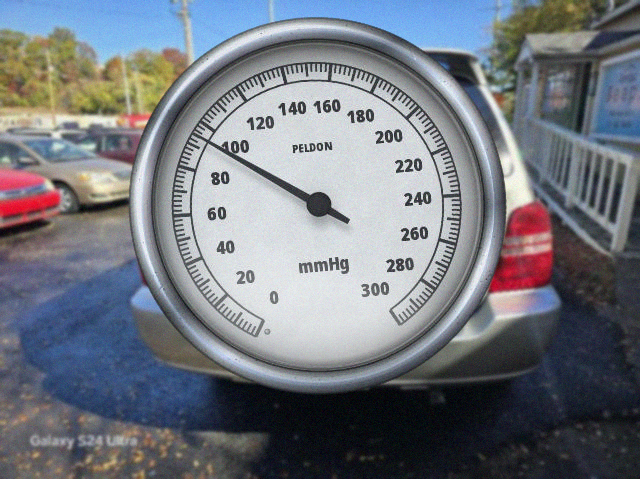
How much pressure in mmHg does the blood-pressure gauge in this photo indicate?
94 mmHg
